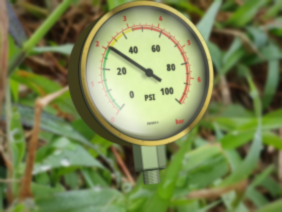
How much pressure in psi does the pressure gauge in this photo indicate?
30 psi
